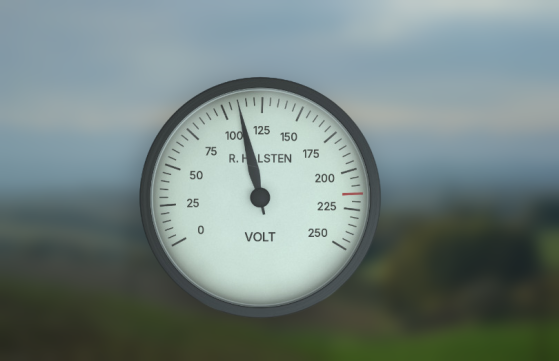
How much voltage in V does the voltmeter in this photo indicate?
110 V
